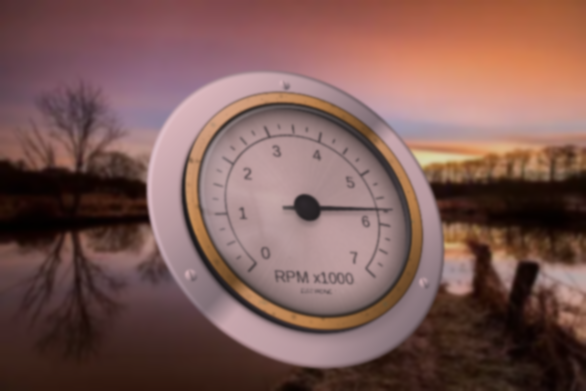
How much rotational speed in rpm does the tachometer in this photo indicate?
5750 rpm
